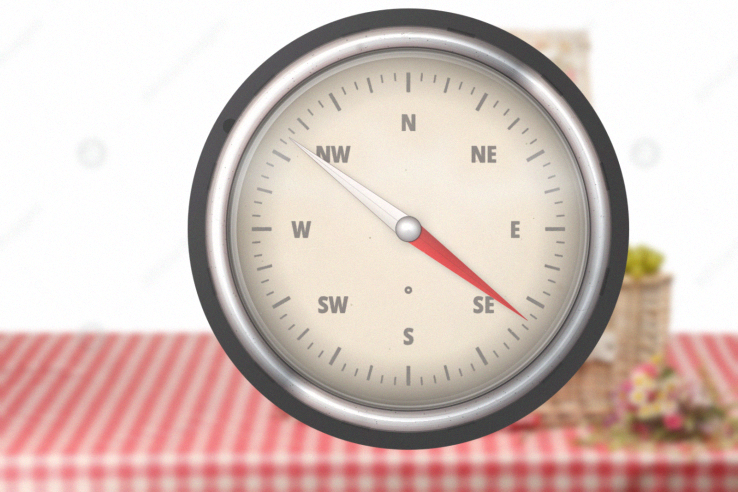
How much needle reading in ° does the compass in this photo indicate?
127.5 °
